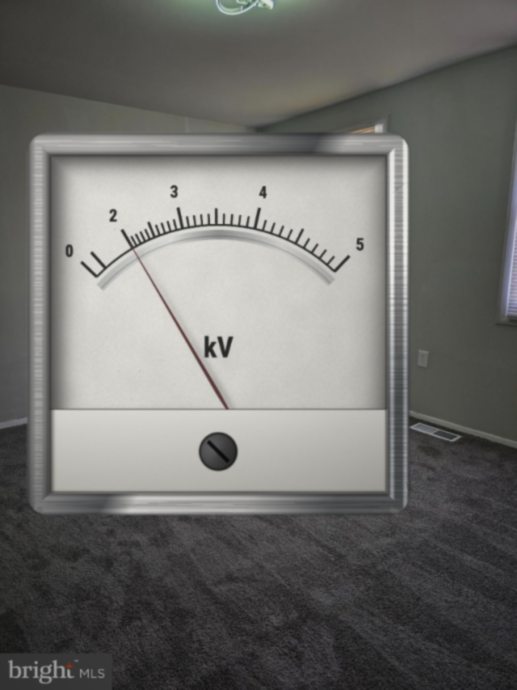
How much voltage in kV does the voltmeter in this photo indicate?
2 kV
